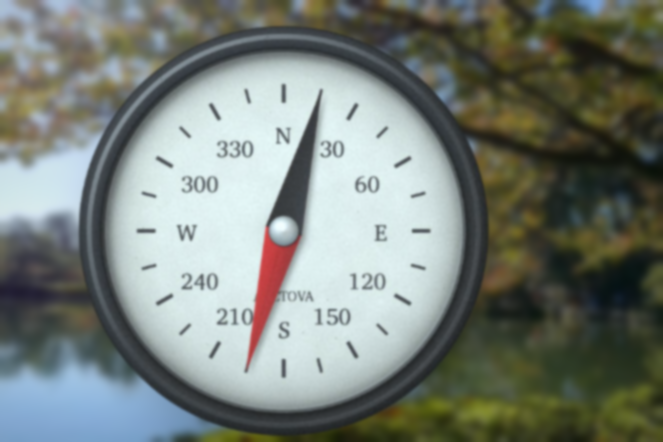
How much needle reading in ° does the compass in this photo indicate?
195 °
